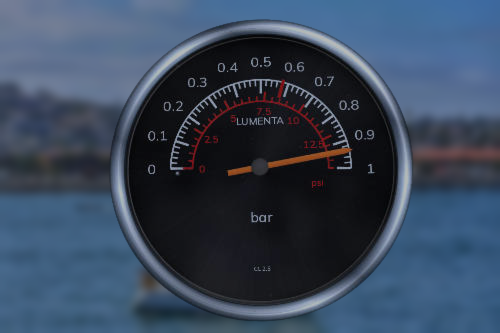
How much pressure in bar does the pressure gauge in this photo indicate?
0.94 bar
